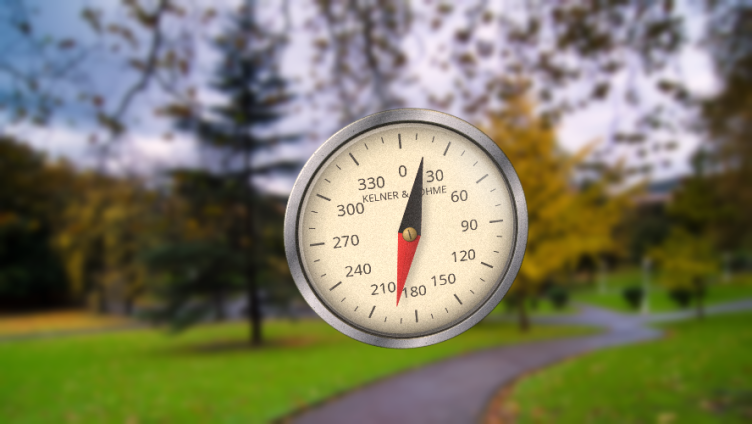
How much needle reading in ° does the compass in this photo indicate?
195 °
